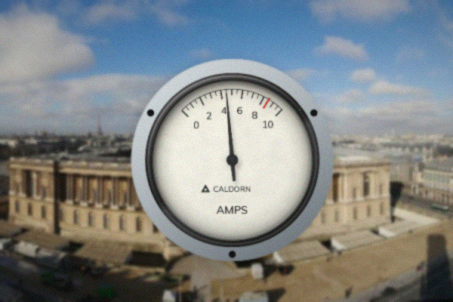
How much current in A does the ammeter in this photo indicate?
4.5 A
